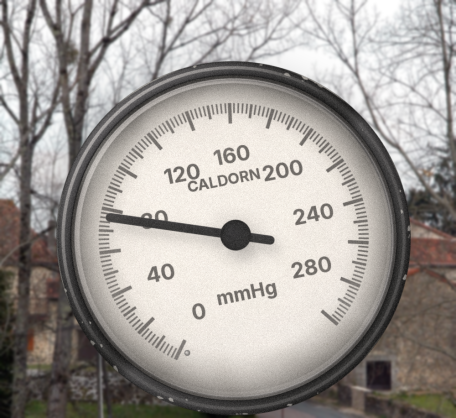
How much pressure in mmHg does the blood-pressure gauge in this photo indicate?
76 mmHg
